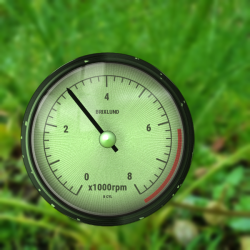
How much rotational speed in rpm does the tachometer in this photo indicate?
3000 rpm
